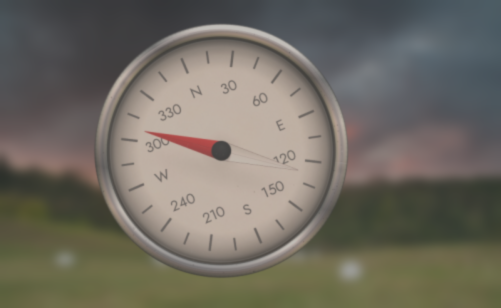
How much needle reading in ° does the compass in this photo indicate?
307.5 °
